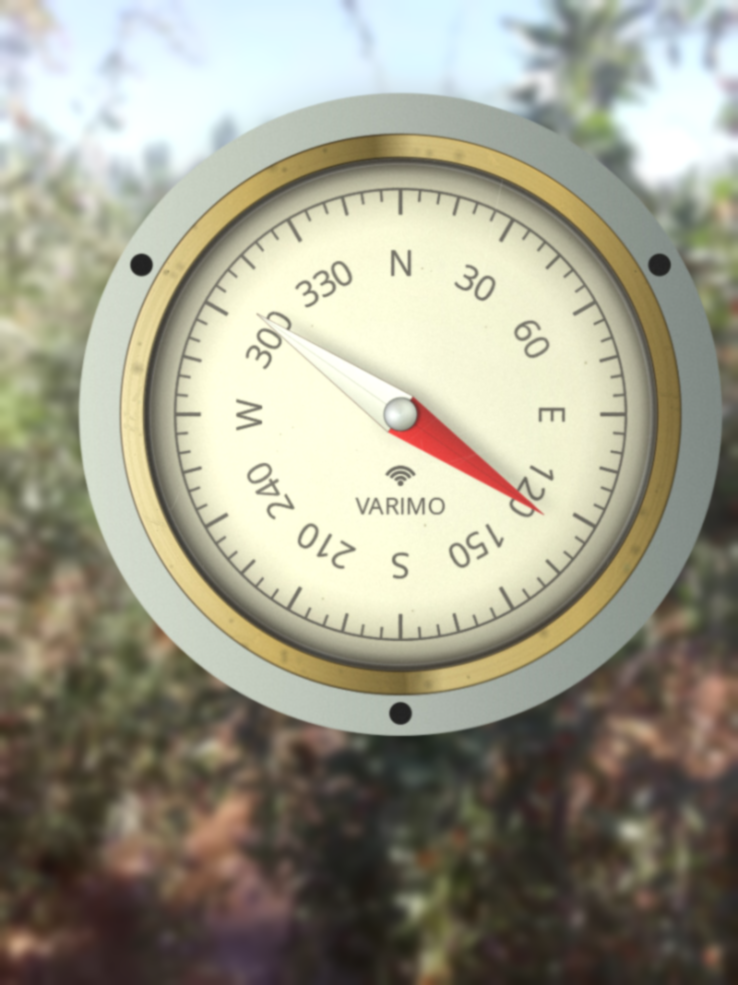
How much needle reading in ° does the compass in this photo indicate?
125 °
